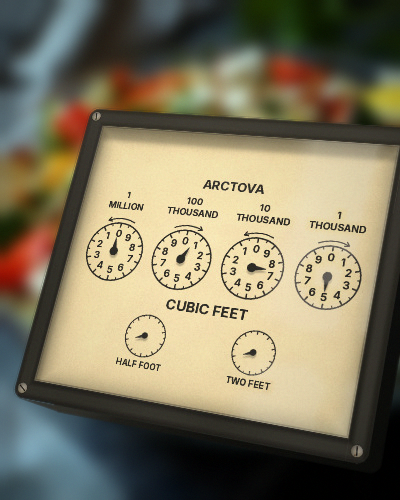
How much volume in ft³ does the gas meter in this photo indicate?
7500 ft³
